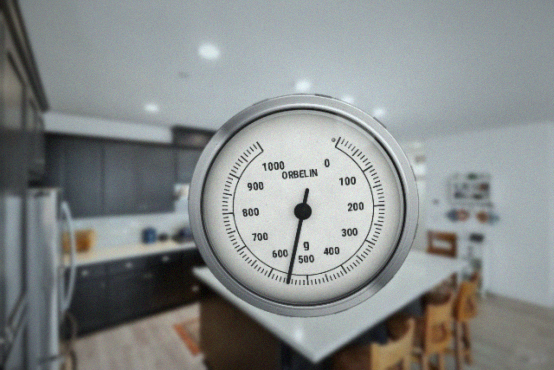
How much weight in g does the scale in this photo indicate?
550 g
